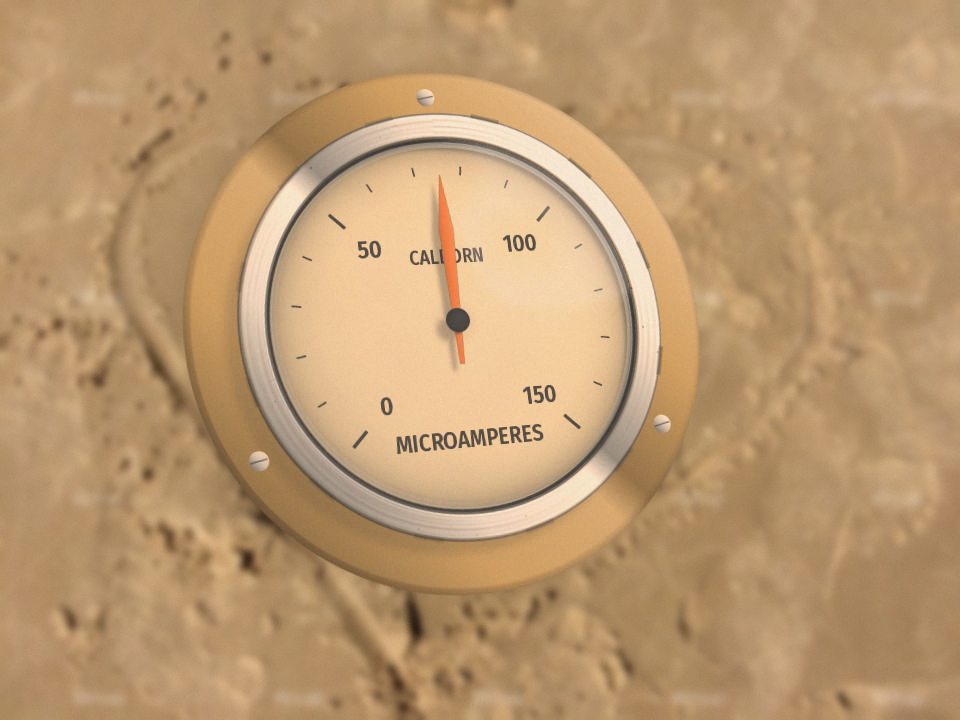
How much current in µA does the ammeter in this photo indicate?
75 µA
